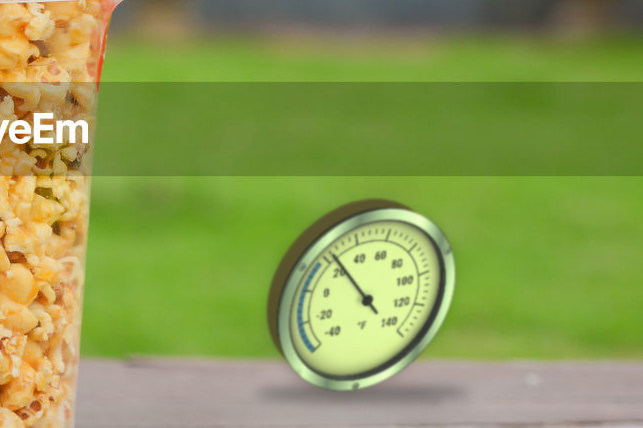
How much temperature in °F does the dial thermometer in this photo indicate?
24 °F
